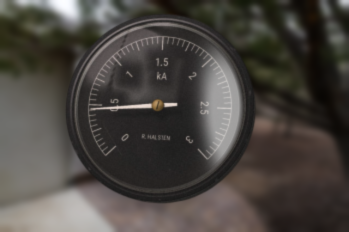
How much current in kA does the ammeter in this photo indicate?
0.45 kA
